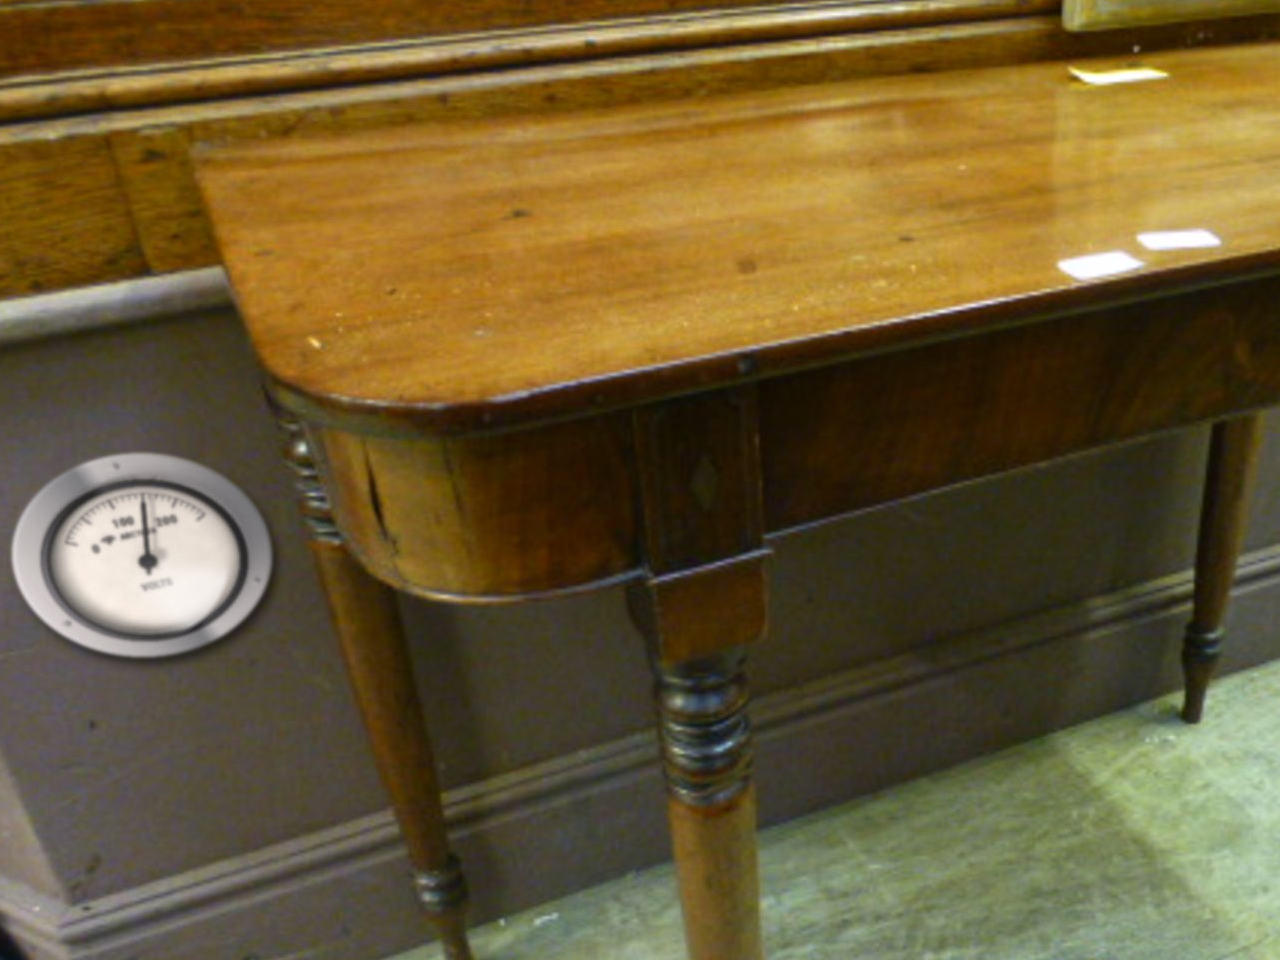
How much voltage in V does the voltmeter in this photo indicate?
150 V
